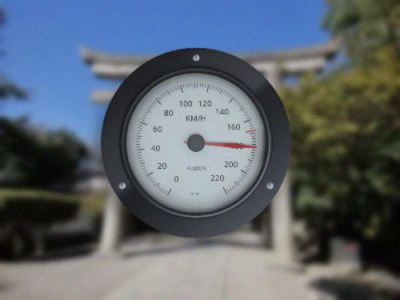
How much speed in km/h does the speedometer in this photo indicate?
180 km/h
